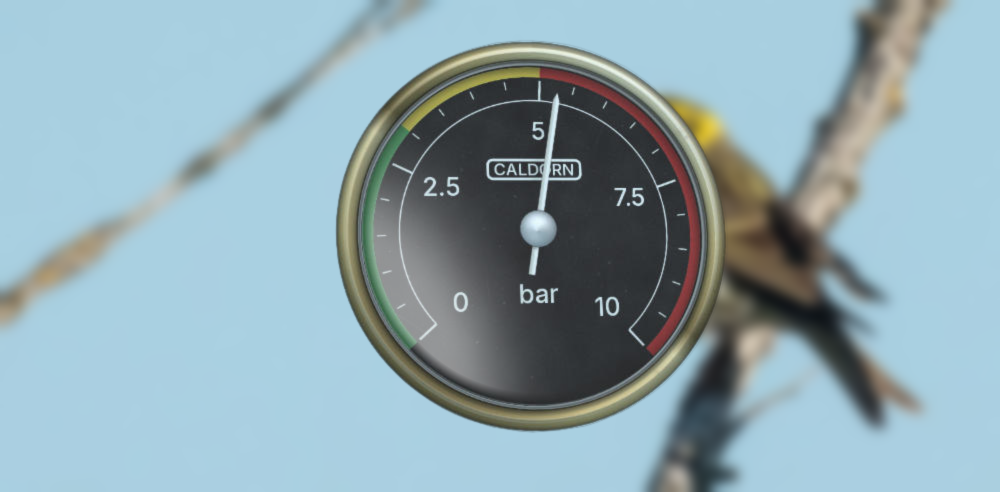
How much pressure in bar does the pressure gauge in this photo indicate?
5.25 bar
